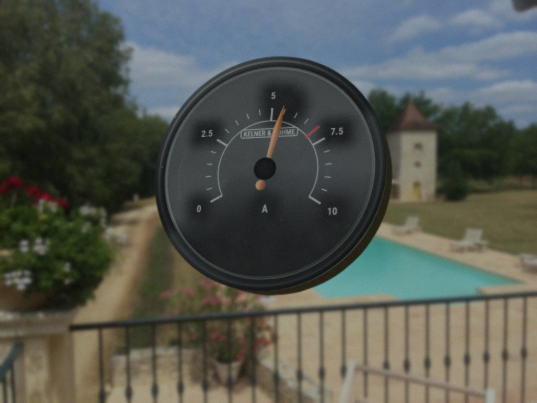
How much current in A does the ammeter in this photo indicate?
5.5 A
